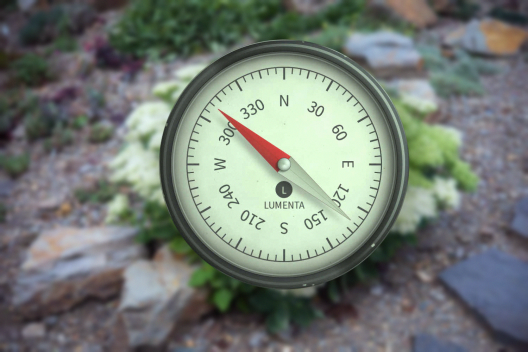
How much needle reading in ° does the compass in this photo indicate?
310 °
